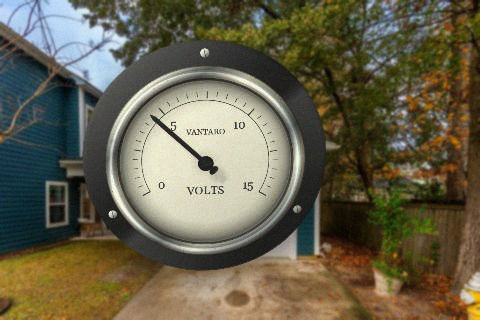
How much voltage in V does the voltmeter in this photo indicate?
4.5 V
